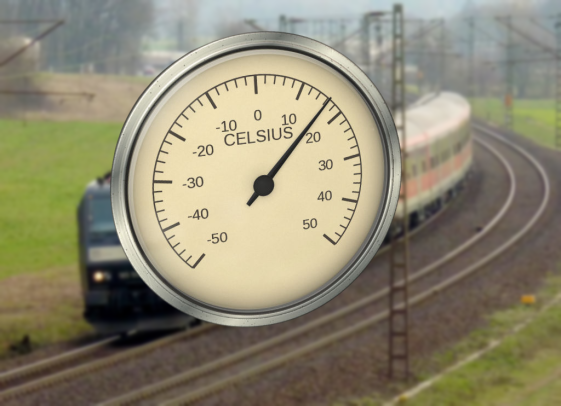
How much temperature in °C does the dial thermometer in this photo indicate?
16 °C
